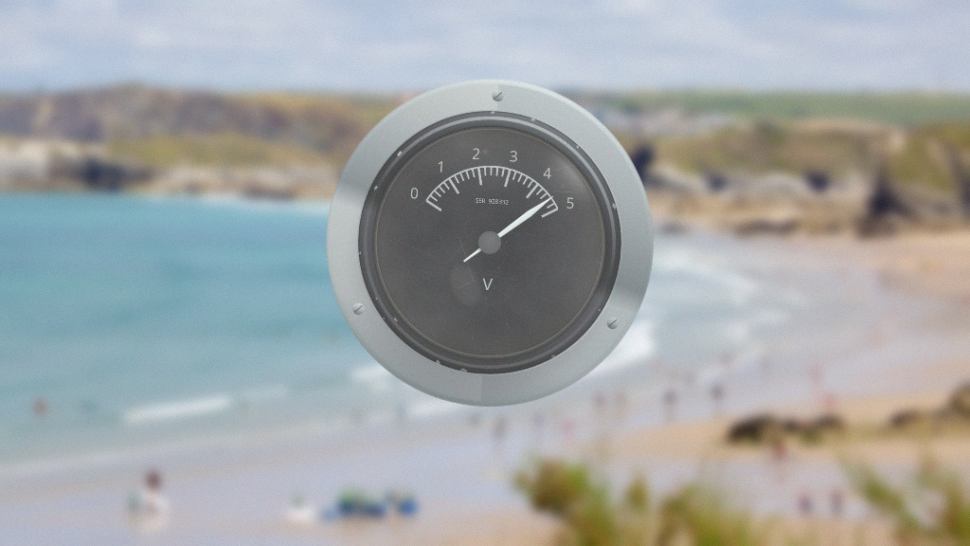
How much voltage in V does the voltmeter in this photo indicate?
4.6 V
